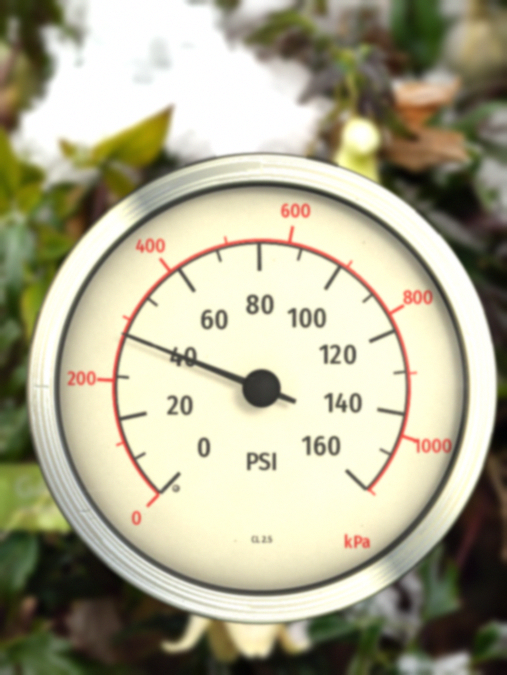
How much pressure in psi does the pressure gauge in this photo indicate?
40 psi
